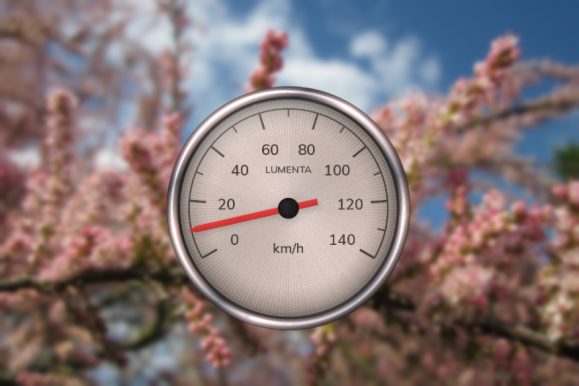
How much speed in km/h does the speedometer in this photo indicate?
10 km/h
